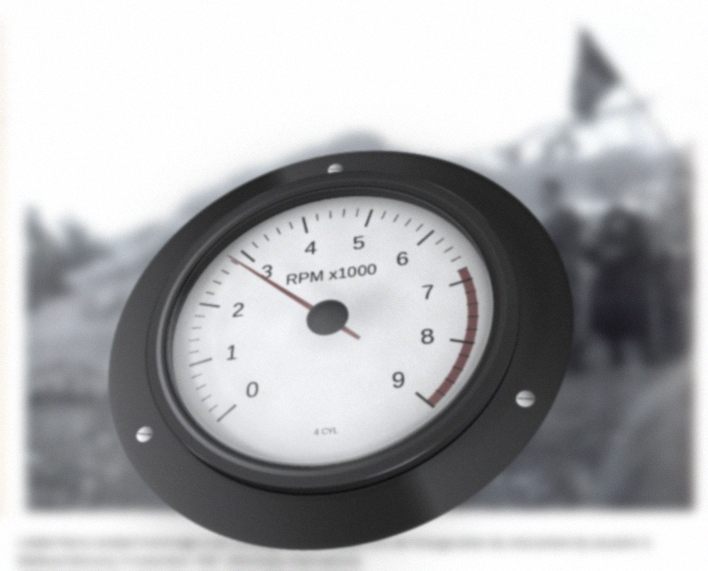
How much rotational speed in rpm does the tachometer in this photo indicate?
2800 rpm
